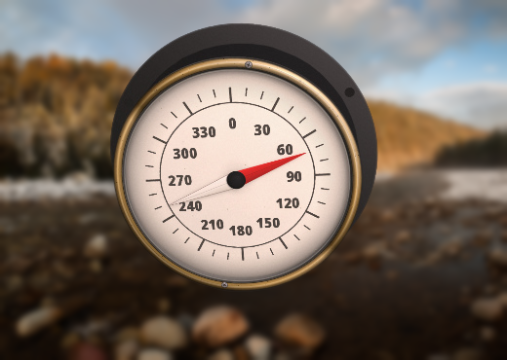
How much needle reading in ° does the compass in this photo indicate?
70 °
